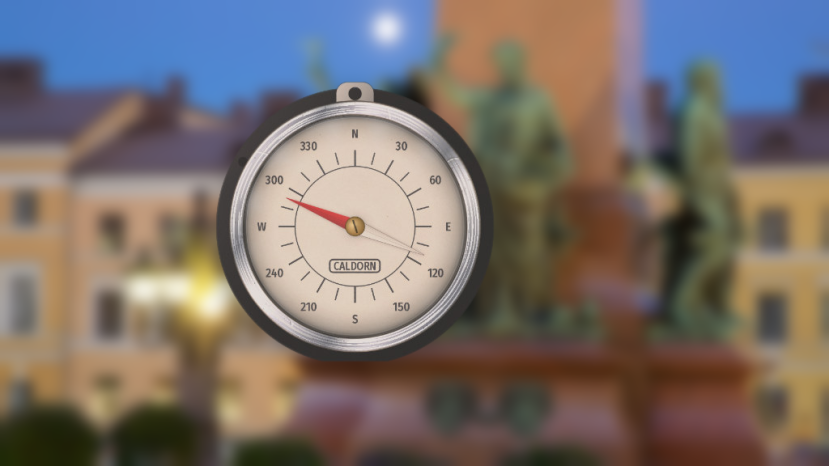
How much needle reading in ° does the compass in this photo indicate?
292.5 °
